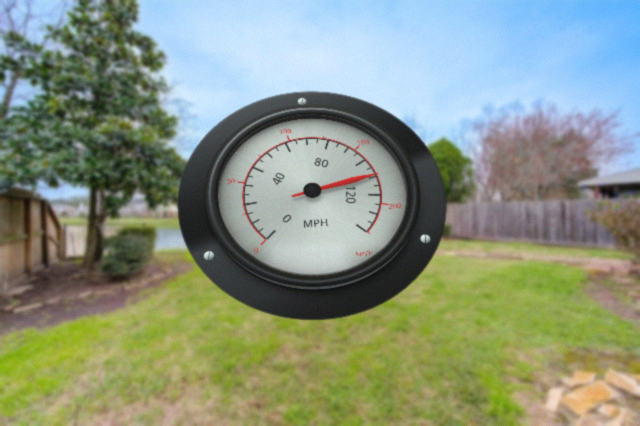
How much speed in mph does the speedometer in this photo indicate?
110 mph
